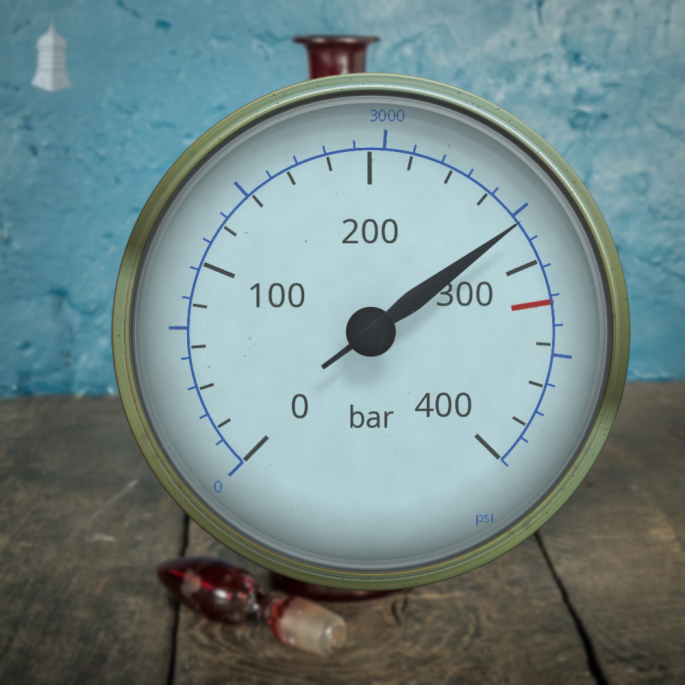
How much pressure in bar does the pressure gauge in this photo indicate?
280 bar
